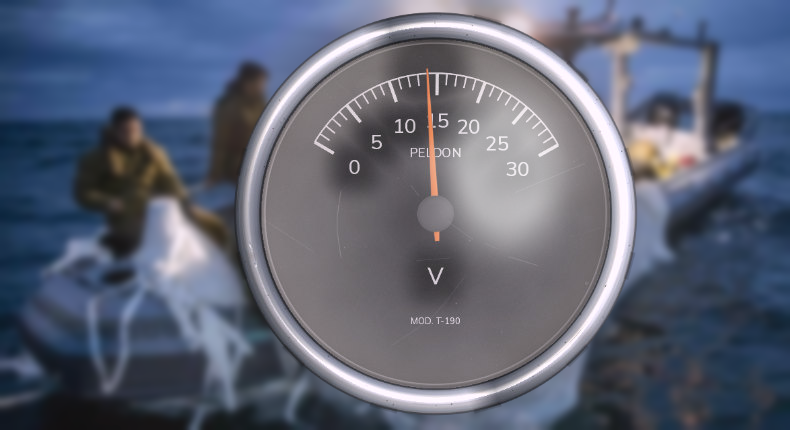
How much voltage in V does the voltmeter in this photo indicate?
14 V
